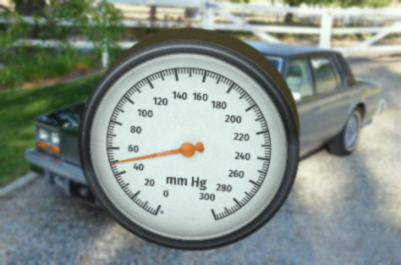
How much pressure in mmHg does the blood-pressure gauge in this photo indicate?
50 mmHg
